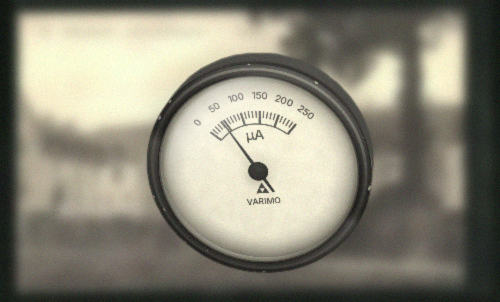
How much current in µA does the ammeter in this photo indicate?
50 µA
